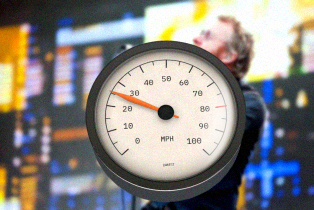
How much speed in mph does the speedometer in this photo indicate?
25 mph
